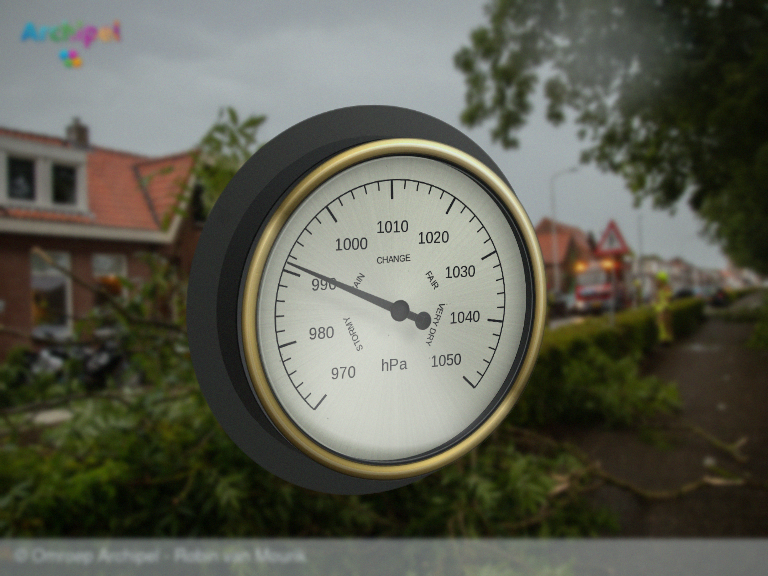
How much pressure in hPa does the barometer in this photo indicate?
991 hPa
